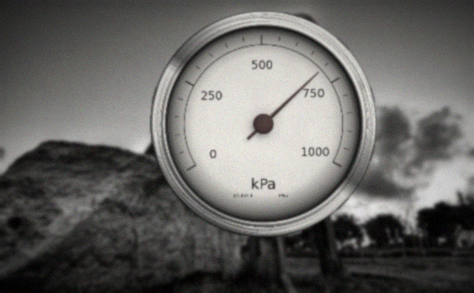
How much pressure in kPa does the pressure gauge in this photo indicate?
700 kPa
